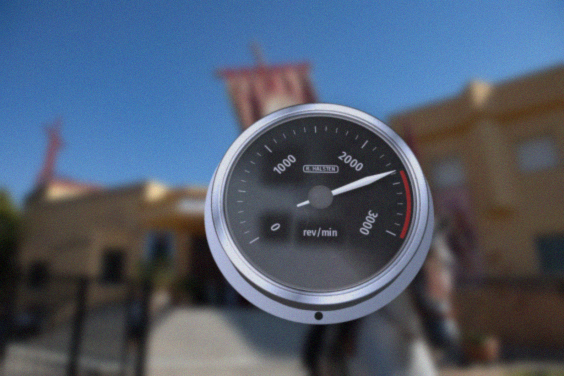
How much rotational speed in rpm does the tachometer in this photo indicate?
2400 rpm
